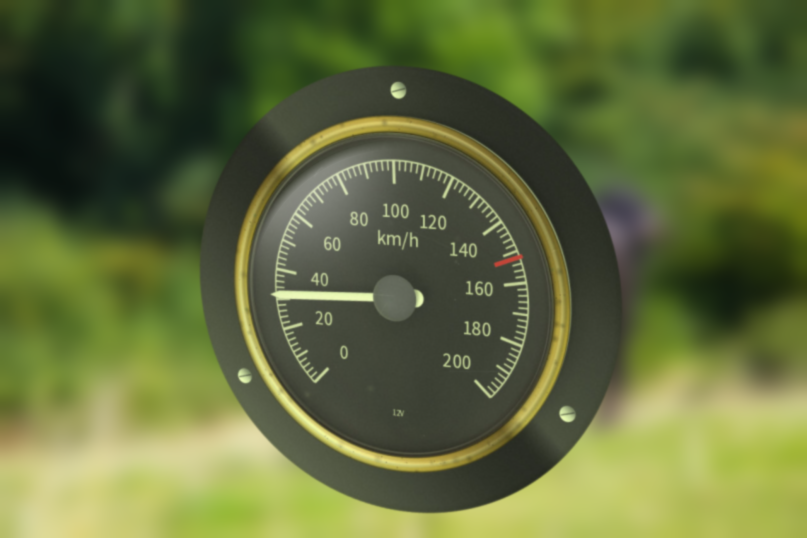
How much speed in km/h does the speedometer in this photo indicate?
32 km/h
